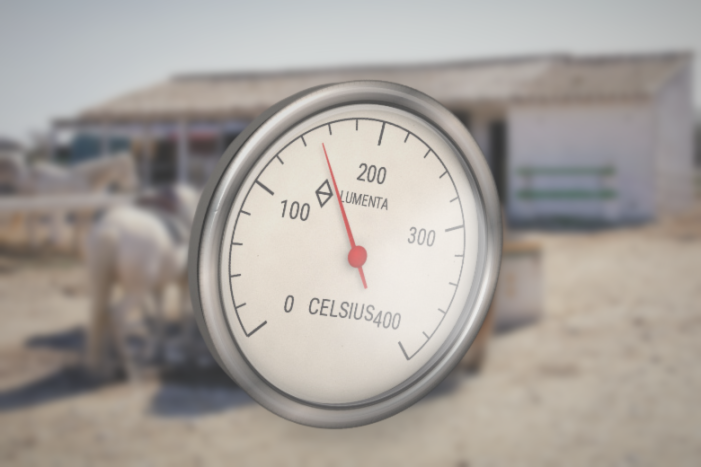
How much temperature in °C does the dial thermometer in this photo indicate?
150 °C
